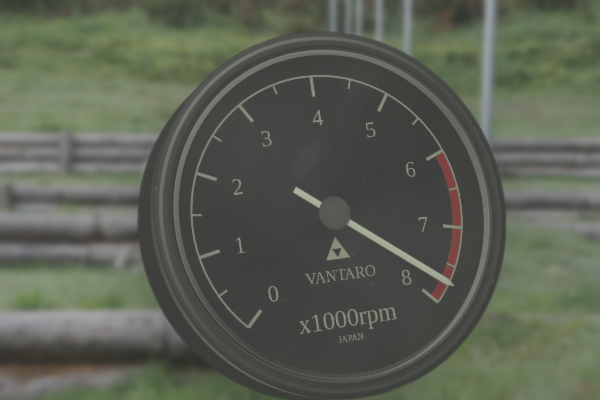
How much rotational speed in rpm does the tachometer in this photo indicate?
7750 rpm
